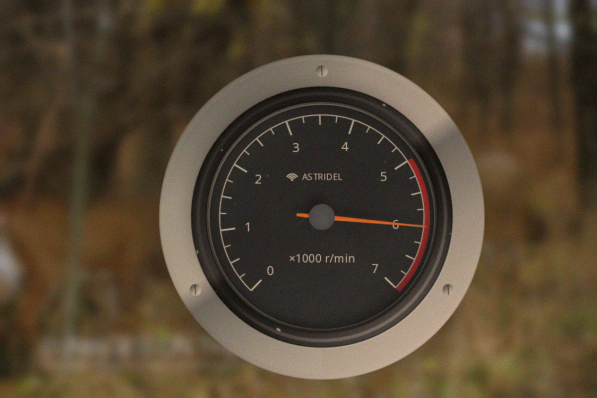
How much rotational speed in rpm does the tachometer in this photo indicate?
6000 rpm
